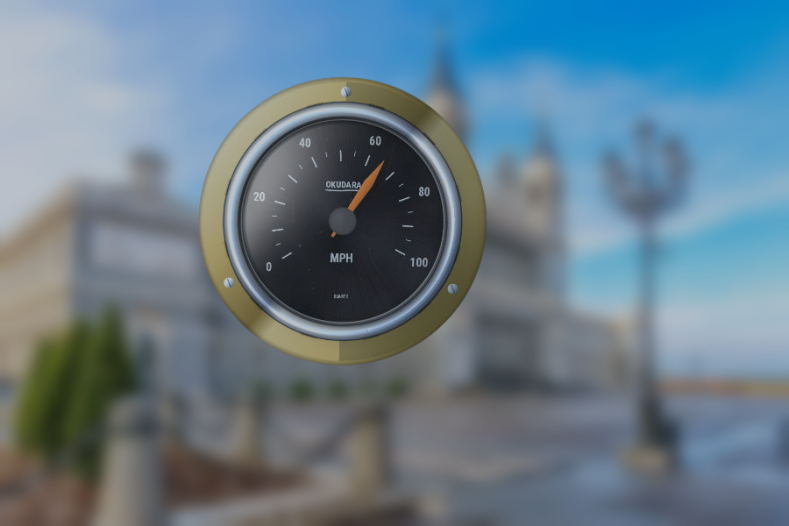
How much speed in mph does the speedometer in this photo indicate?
65 mph
